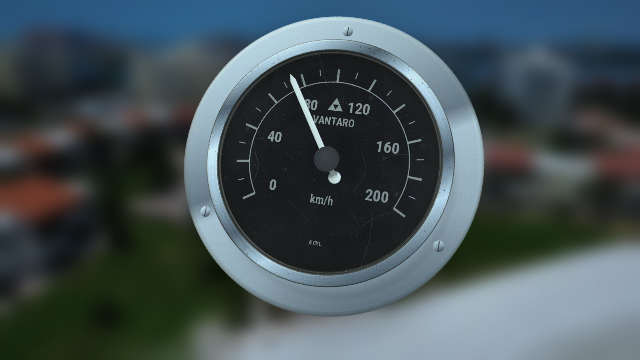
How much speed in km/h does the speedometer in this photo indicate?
75 km/h
